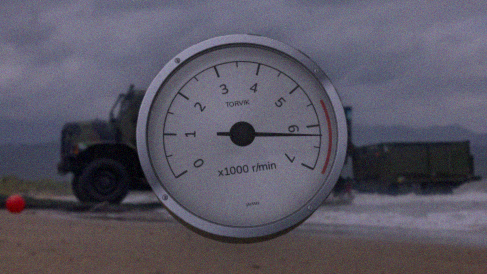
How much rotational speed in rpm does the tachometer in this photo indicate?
6250 rpm
